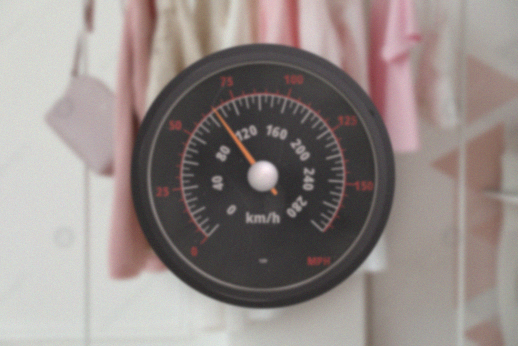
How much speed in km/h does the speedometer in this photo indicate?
105 km/h
